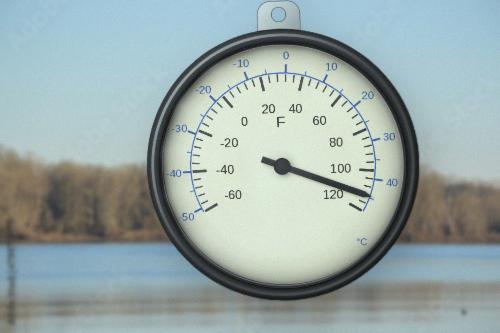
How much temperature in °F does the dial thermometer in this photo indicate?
112 °F
